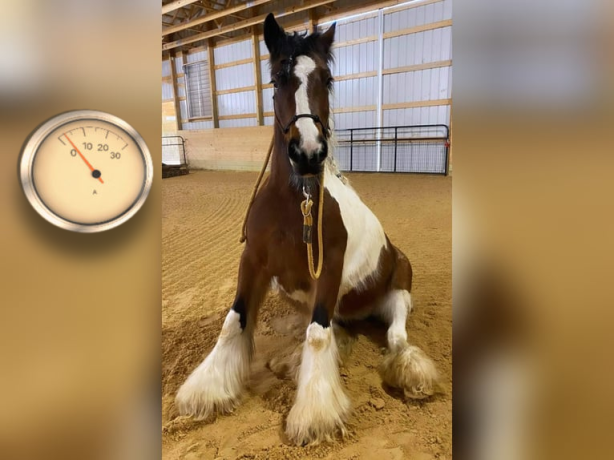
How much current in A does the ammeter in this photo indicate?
2.5 A
